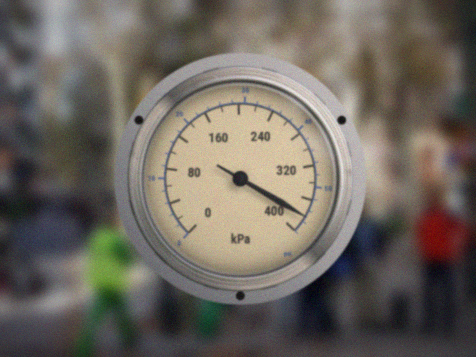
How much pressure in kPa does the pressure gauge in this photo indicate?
380 kPa
